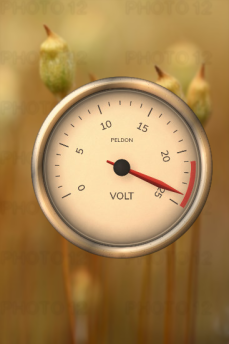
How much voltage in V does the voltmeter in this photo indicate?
24 V
